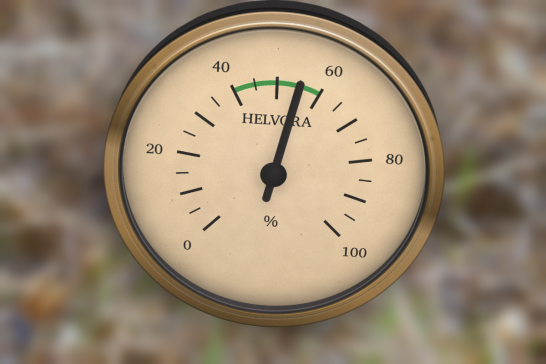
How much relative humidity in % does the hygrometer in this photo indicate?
55 %
